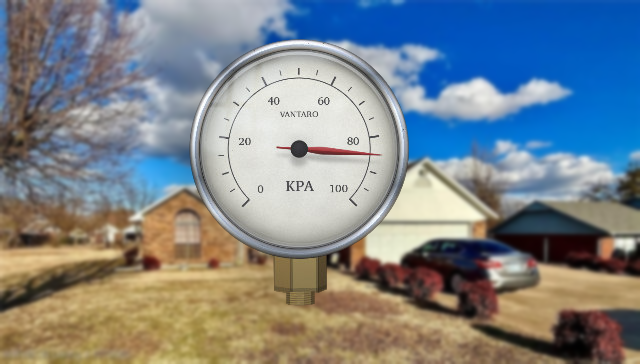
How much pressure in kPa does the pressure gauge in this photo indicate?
85 kPa
